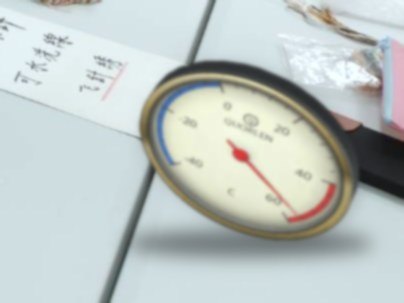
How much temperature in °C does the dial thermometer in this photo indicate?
56 °C
